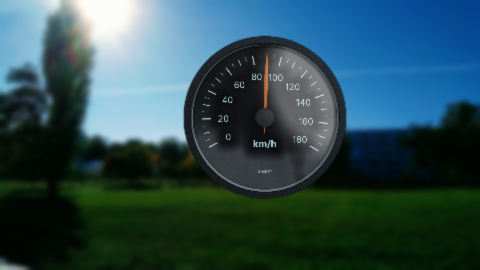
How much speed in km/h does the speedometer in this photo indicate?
90 km/h
